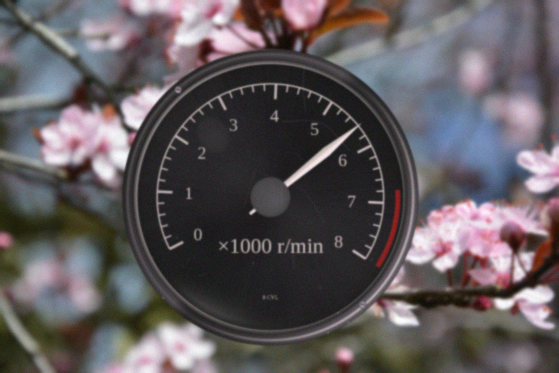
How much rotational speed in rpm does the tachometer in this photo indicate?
5600 rpm
